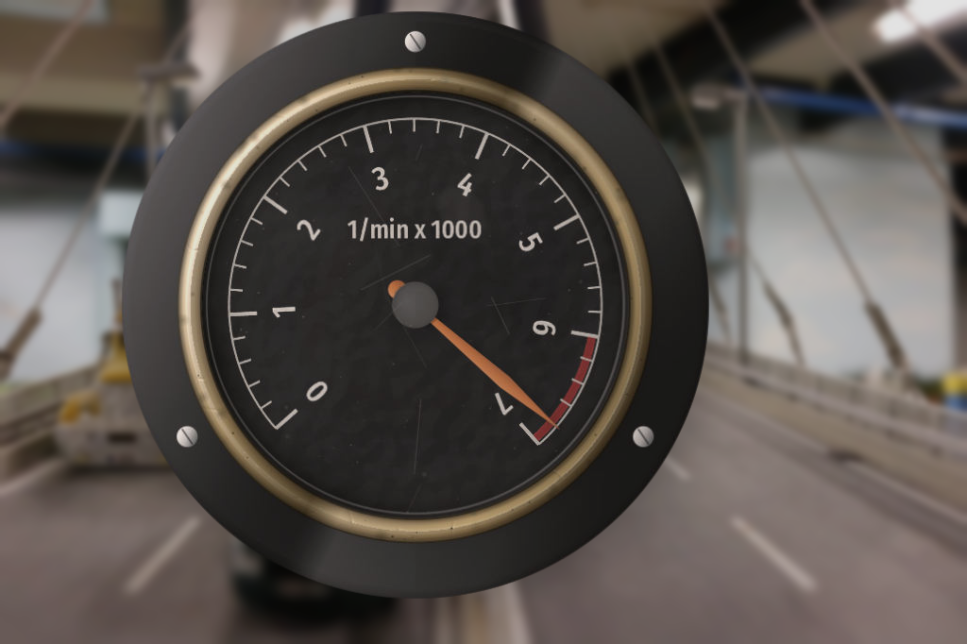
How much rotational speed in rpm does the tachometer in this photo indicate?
6800 rpm
